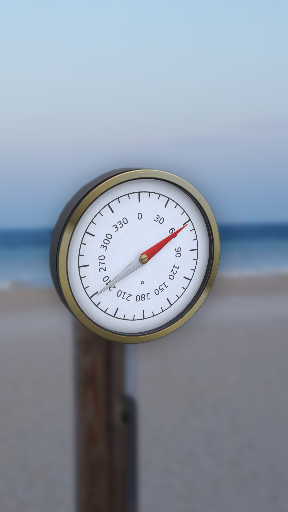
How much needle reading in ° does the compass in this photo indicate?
60 °
